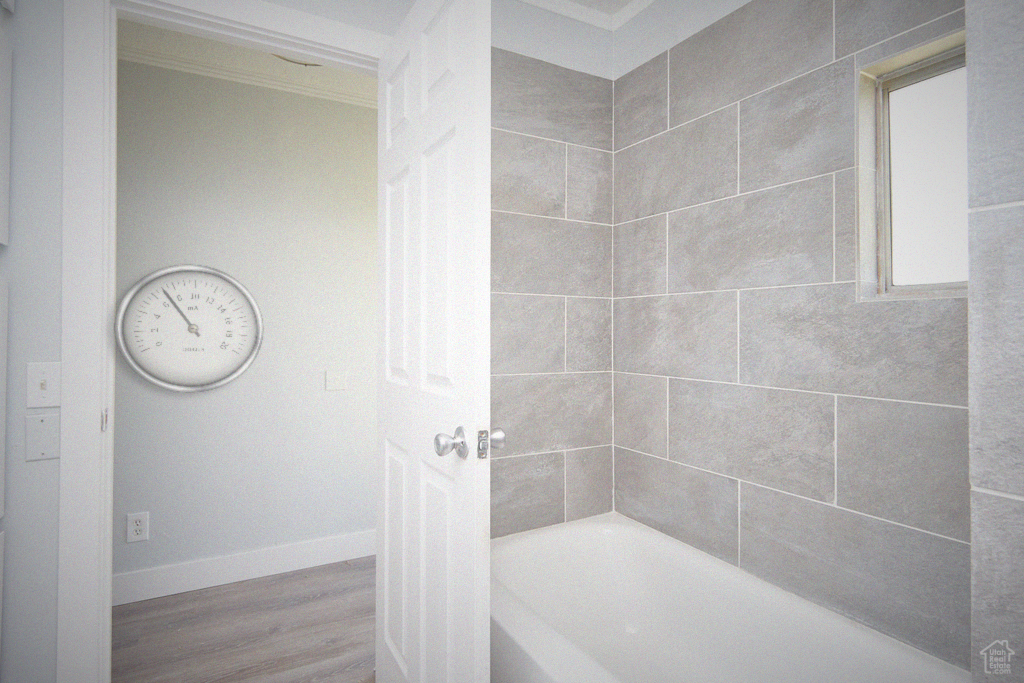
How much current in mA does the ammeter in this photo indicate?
7 mA
